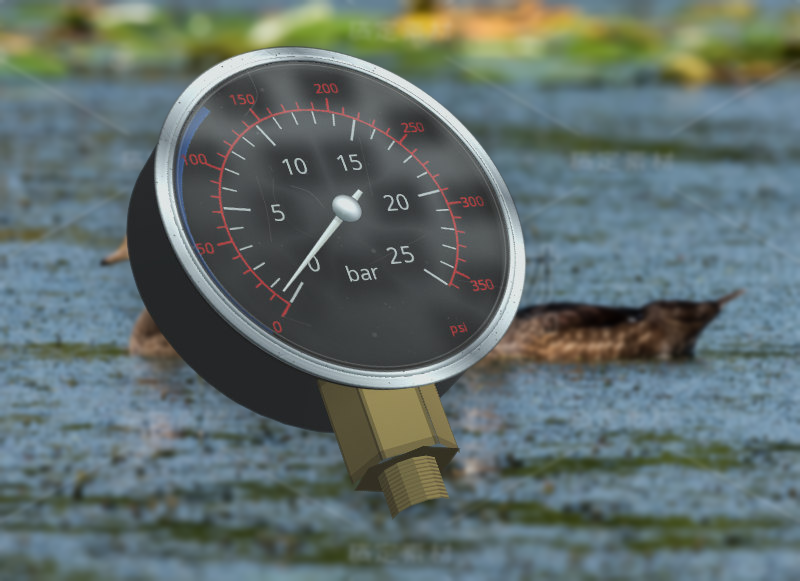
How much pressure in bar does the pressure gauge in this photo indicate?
0.5 bar
